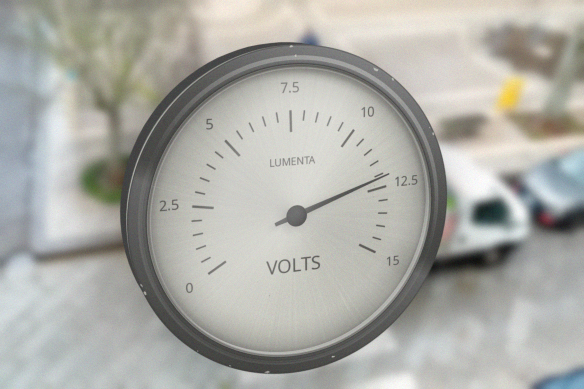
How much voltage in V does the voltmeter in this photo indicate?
12 V
